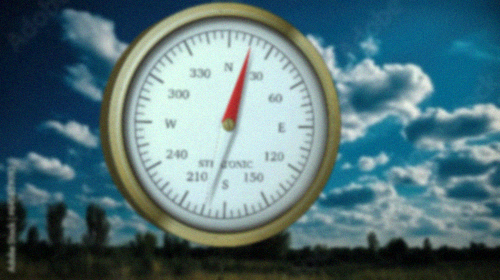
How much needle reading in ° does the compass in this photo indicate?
15 °
